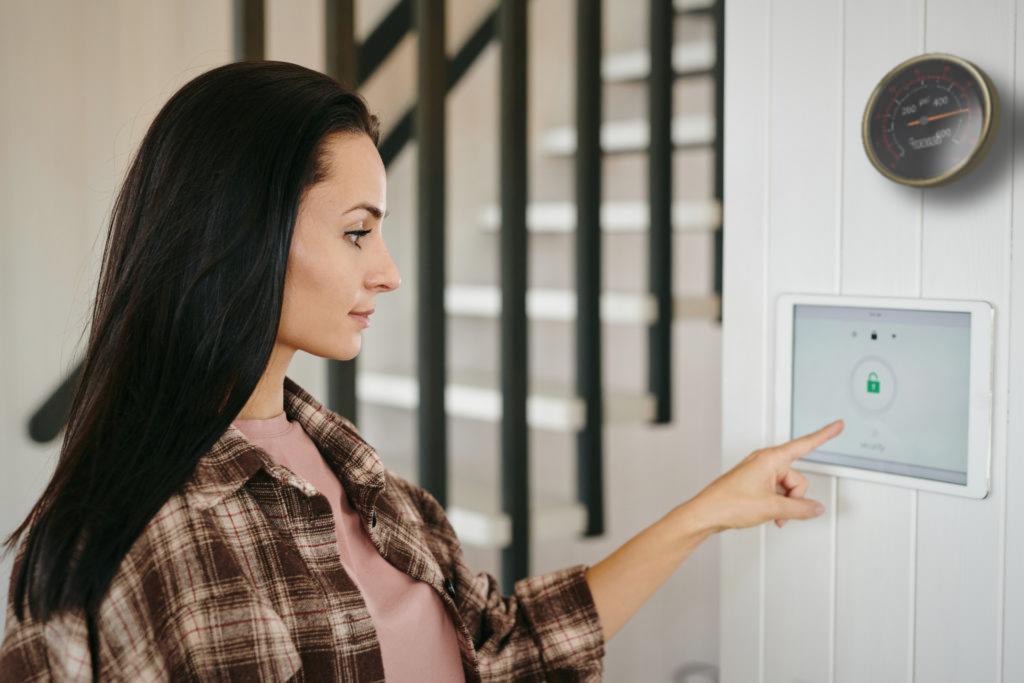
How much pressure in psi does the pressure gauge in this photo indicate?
500 psi
